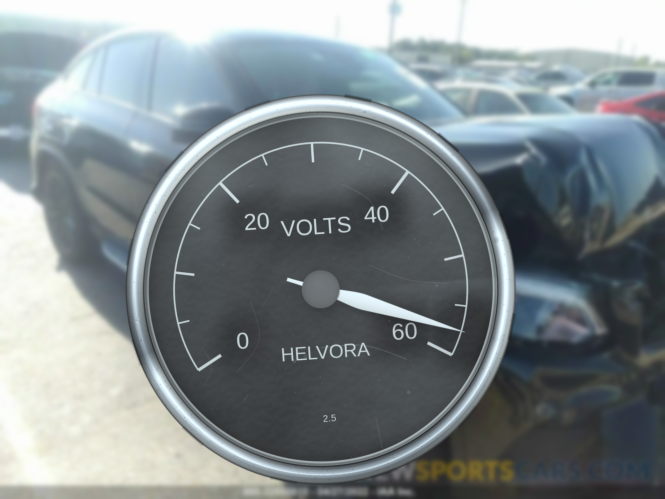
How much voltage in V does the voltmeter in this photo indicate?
57.5 V
